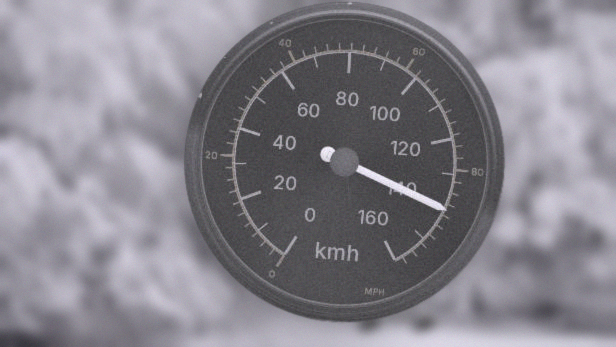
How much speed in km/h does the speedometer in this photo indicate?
140 km/h
